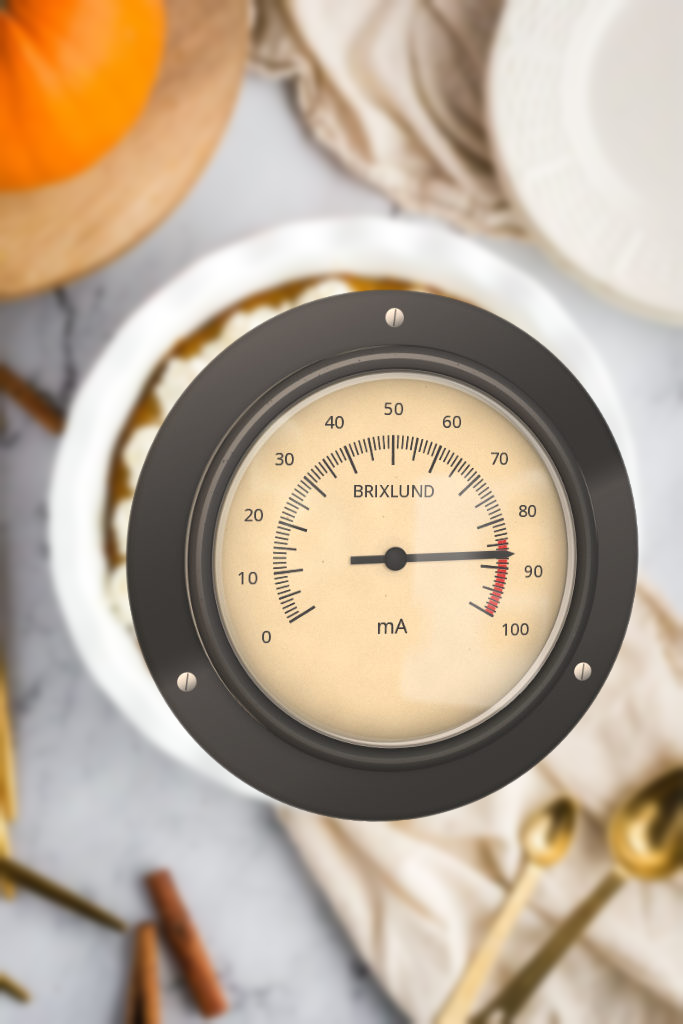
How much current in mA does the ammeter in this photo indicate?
87 mA
